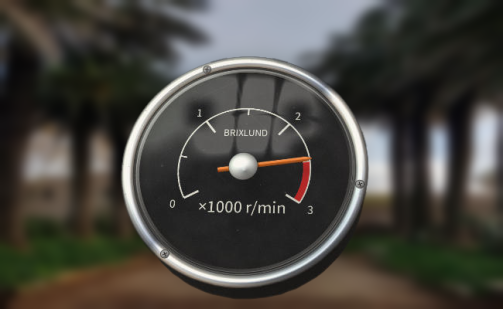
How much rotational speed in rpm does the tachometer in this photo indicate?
2500 rpm
